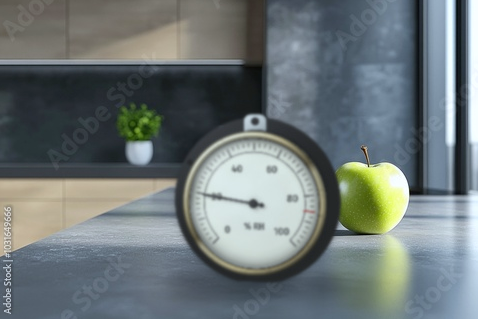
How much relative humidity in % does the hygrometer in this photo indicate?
20 %
